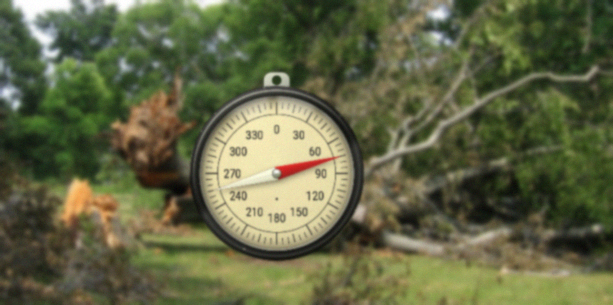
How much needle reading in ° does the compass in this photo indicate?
75 °
